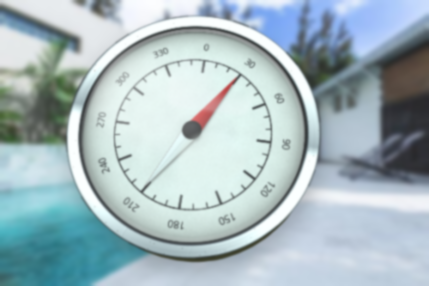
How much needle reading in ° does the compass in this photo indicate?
30 °
